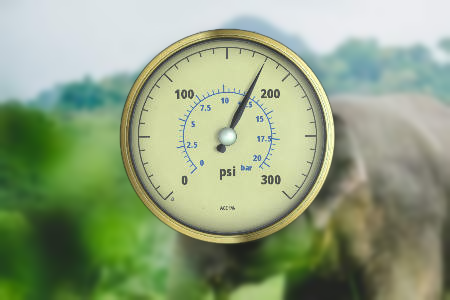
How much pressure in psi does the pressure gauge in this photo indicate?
180 psi
